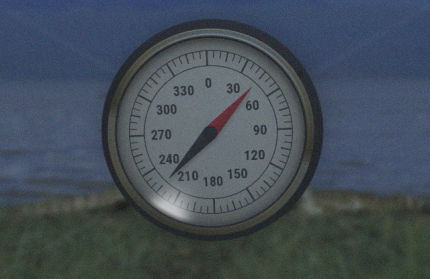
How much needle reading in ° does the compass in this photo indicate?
45 °
